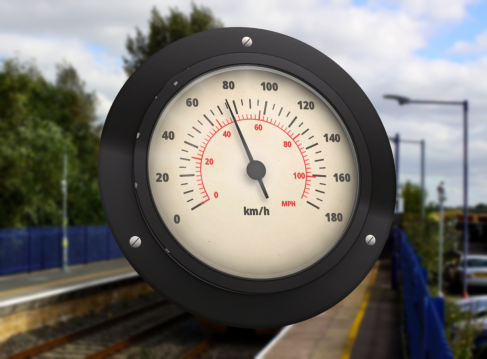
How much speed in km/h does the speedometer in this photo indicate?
75 km/h
